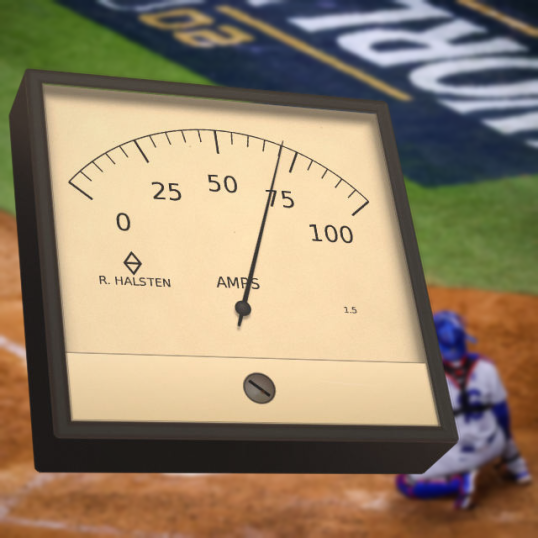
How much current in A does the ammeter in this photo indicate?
70 A
